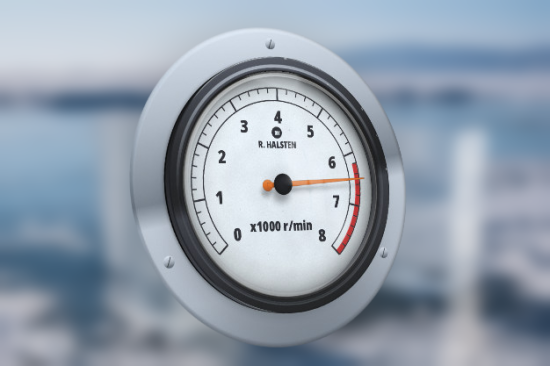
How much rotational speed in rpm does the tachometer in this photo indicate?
6500 rpm
